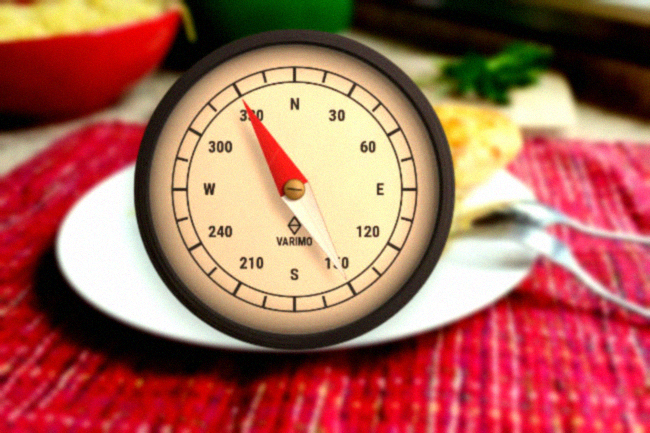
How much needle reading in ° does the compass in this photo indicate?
330 °
